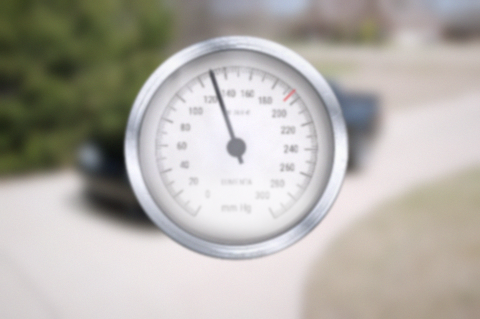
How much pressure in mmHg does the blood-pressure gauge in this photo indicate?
130 mmHg
